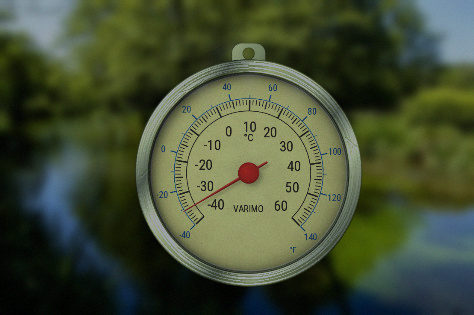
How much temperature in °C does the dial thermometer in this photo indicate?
-35 °C
